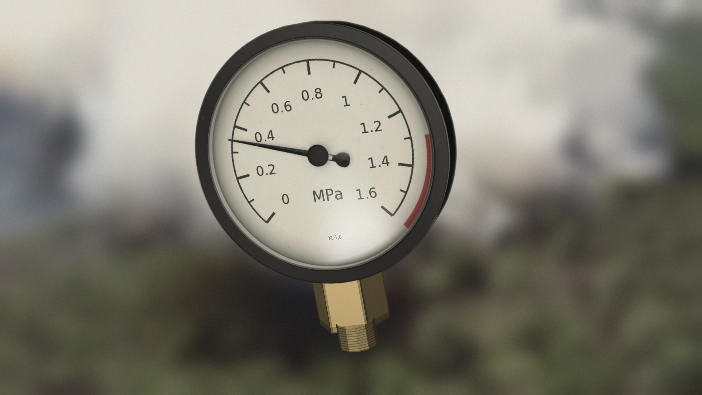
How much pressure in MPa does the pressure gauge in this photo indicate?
0.35 MPa
